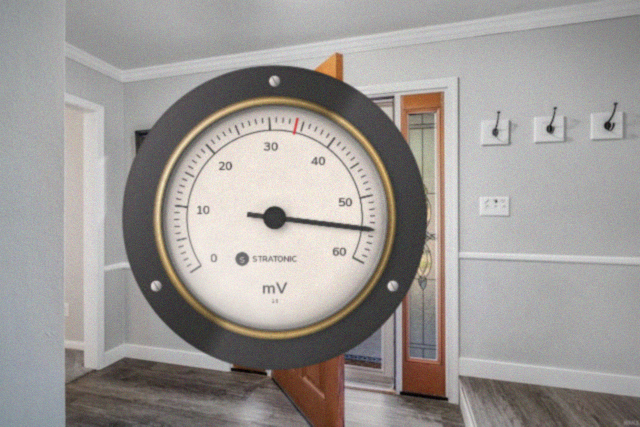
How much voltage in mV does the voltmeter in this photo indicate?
55 mV
